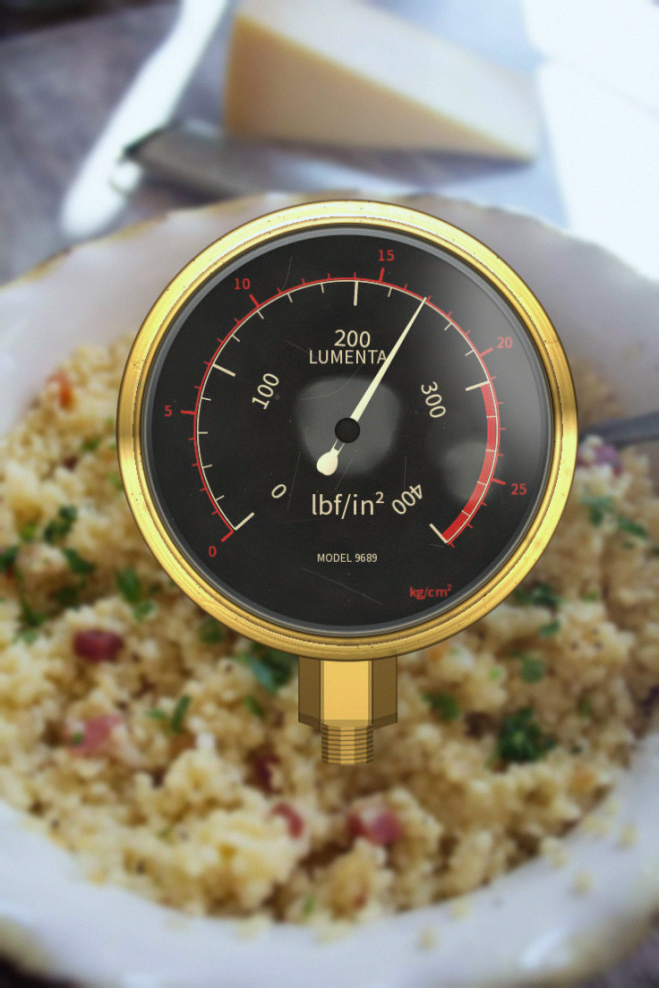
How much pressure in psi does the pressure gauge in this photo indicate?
240 psi
